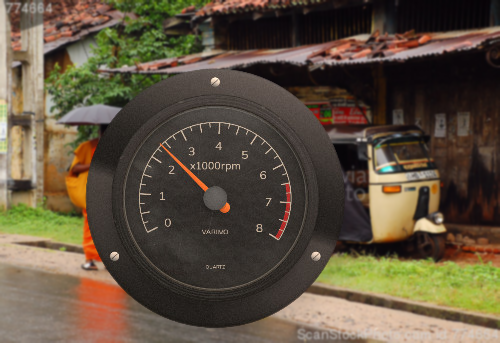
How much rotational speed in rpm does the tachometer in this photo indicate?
2375 rpm
